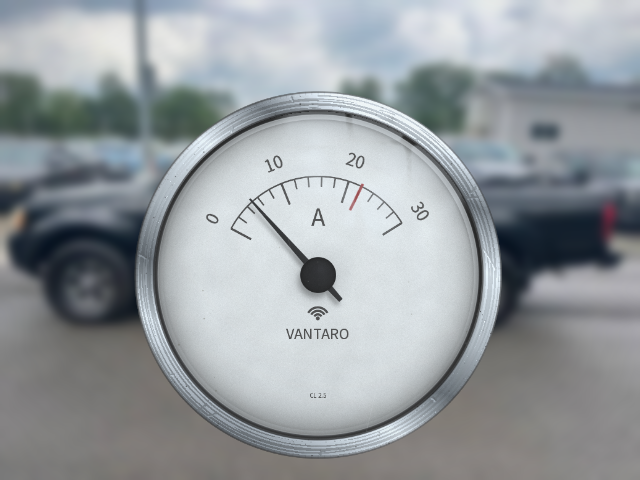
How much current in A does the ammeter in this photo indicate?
5 A
